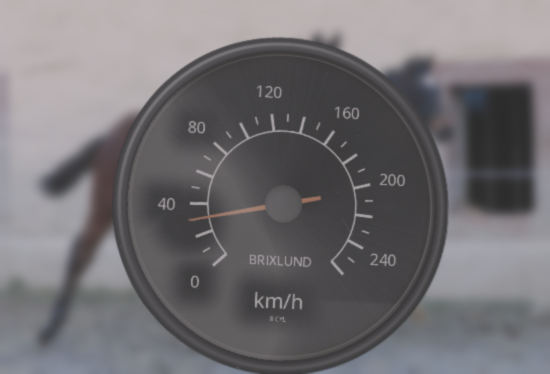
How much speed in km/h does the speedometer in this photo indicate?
30 km/h
